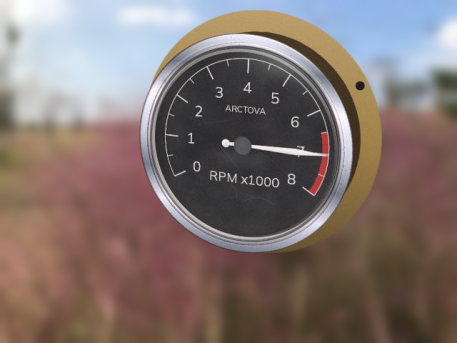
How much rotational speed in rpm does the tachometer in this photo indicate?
7000 rpm
